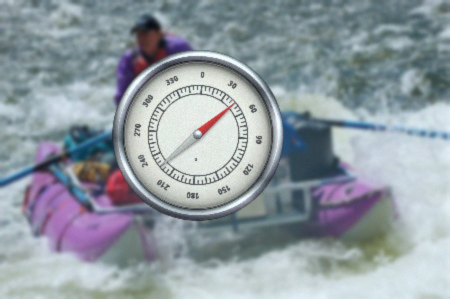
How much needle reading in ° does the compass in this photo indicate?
45 °
